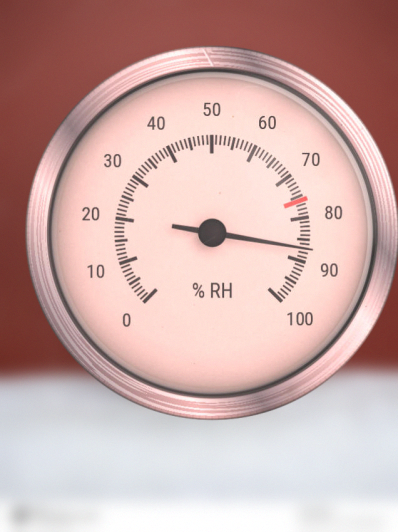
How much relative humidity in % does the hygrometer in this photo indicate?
87 %
